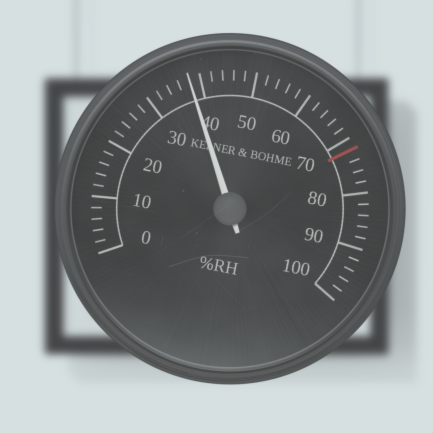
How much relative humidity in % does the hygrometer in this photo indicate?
38 %
